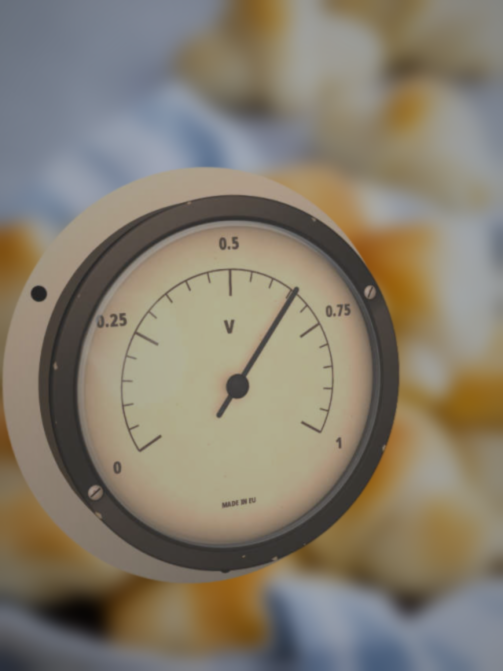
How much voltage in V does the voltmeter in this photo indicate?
0.65 V
